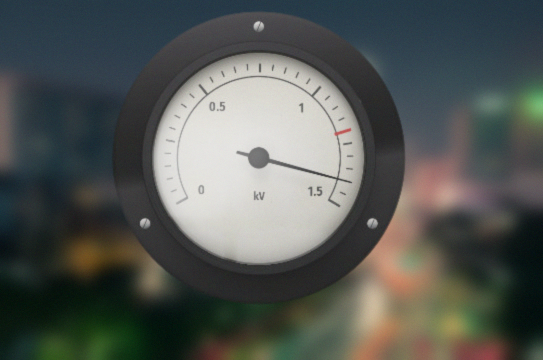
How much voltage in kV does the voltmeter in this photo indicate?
1.4 kV
